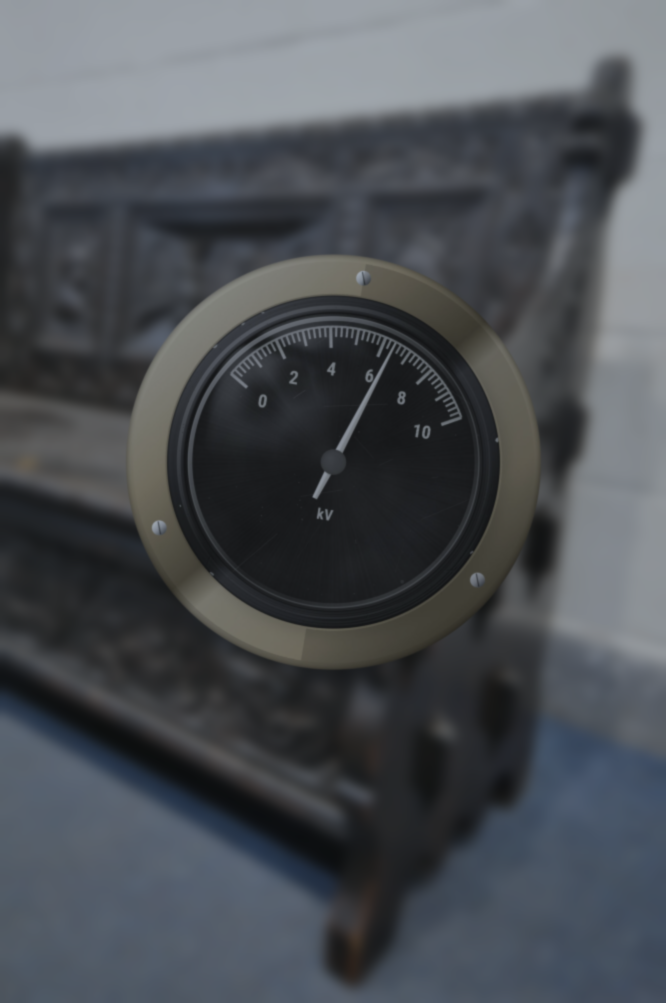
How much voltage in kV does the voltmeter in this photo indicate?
6.4 kV
